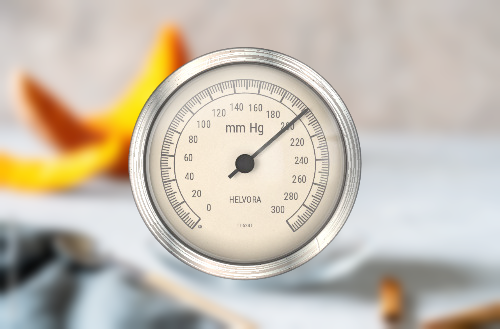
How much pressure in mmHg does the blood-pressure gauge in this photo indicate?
200 mmHg
